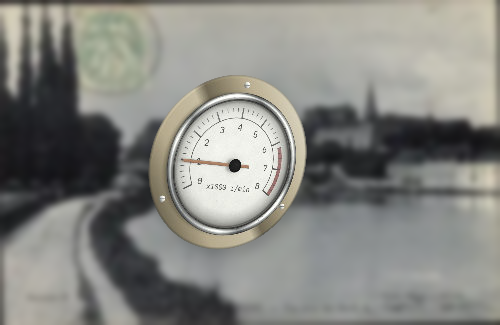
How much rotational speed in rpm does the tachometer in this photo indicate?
1000 rpm
